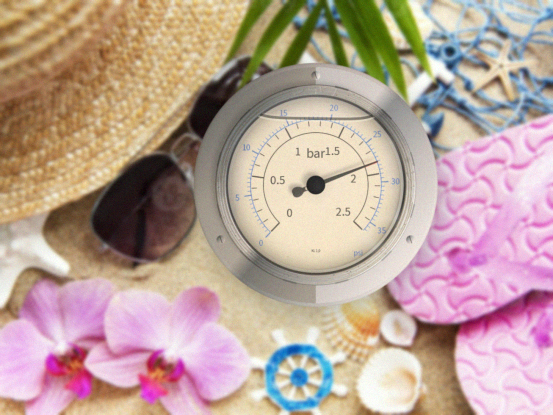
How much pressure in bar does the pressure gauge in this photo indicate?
1.9 bar
